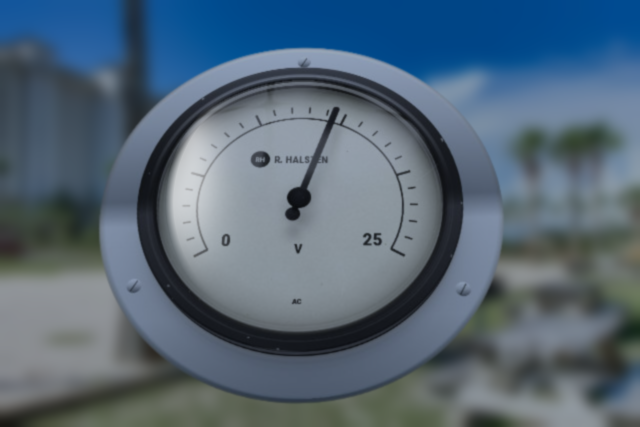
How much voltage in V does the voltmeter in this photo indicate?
14.5 V
